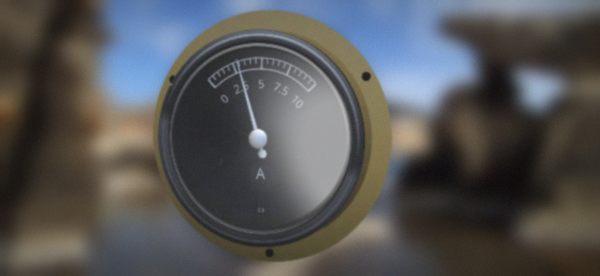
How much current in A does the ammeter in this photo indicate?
3 A
